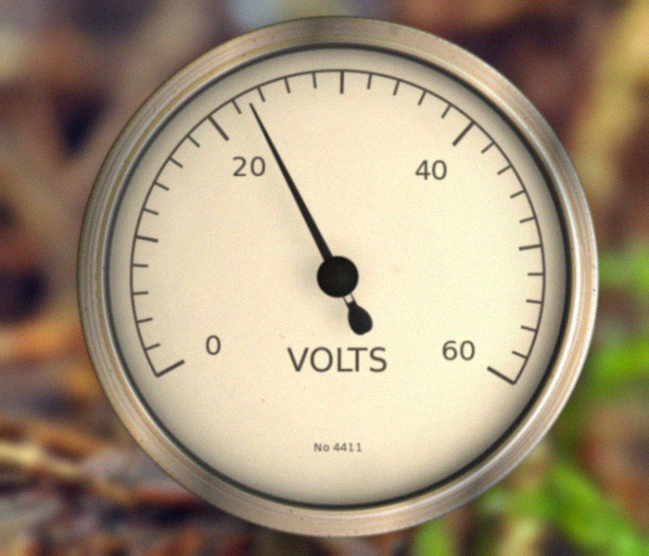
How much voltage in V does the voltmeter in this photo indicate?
23 V
